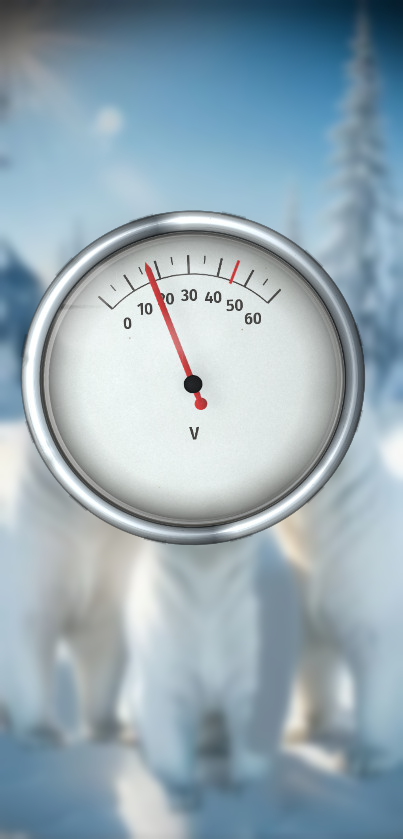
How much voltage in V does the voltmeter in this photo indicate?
17.5 V
